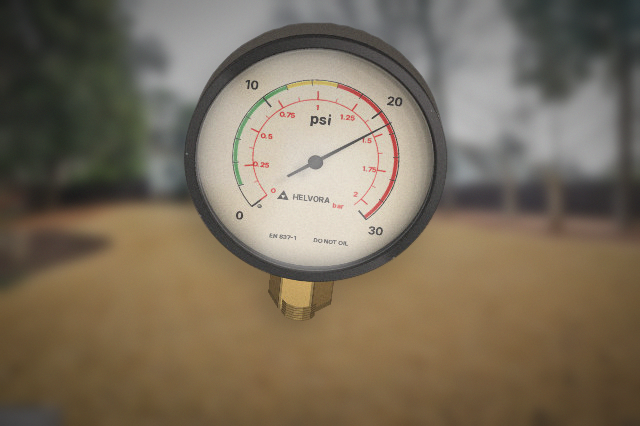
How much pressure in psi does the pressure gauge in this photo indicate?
21 psi
